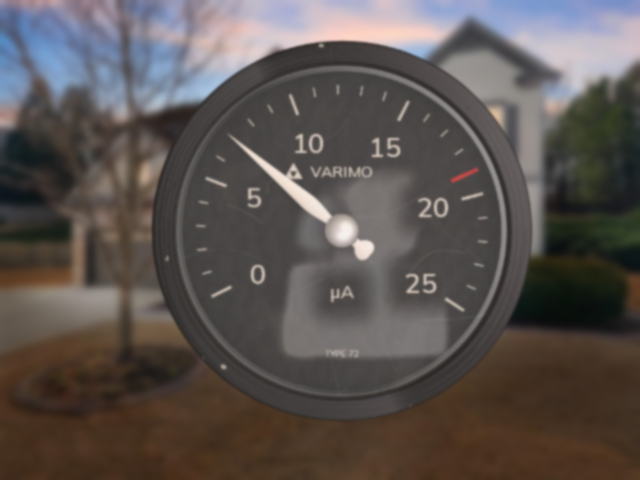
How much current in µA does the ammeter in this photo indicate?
7 µA
